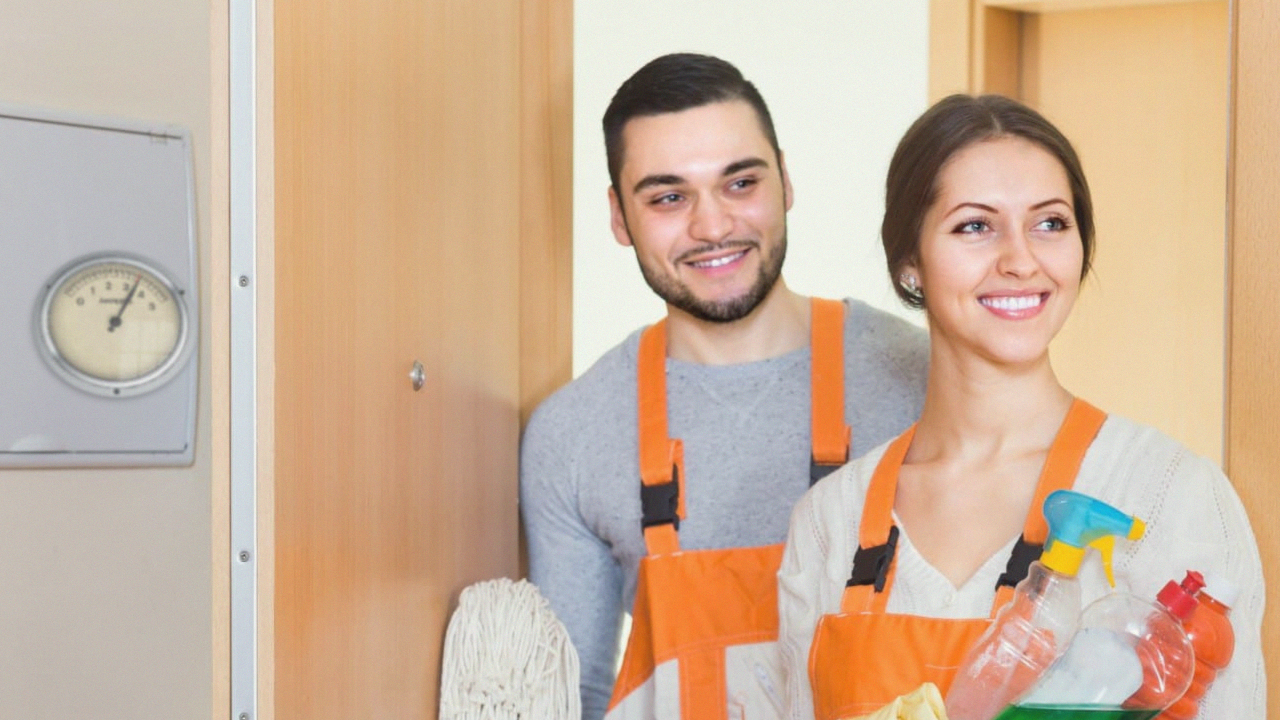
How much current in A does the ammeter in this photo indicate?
3.5 A
